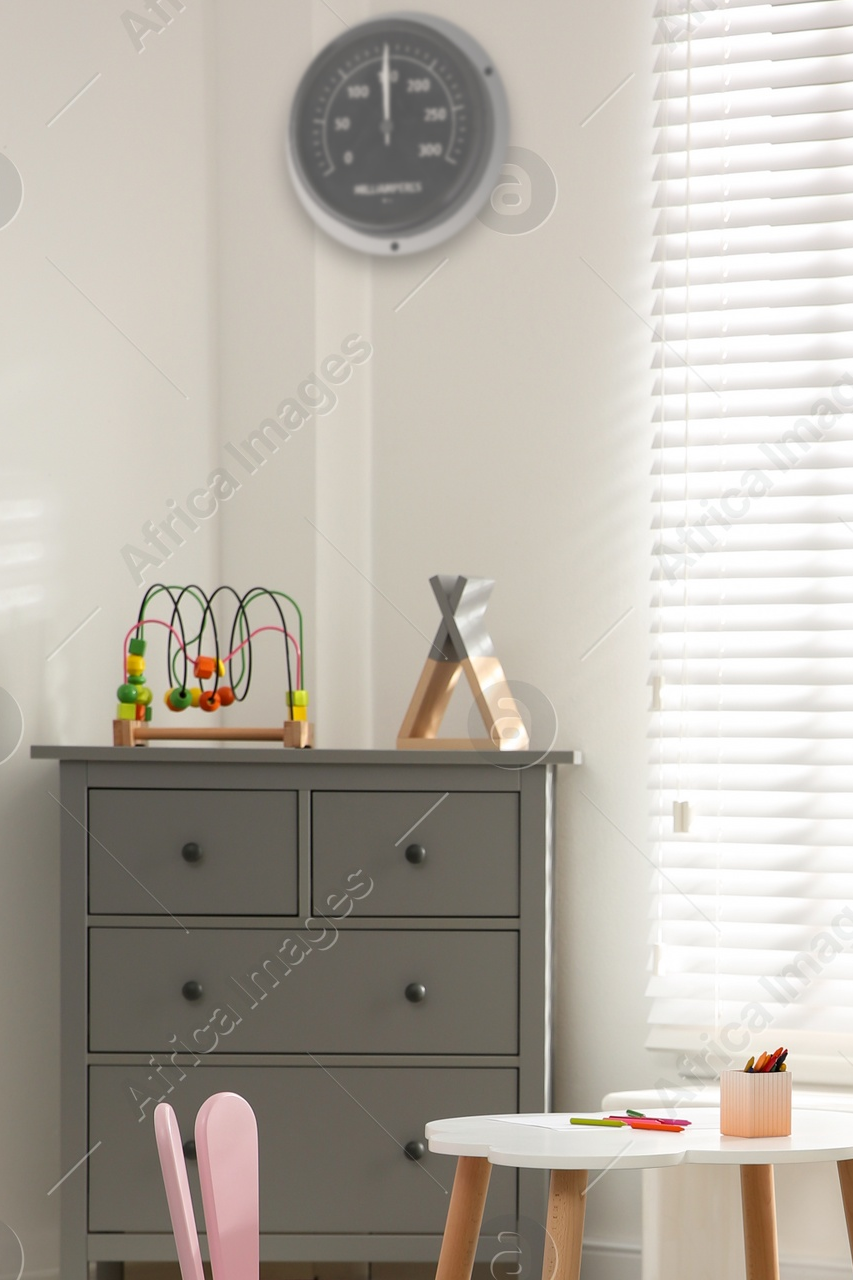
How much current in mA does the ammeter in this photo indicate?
150 mA
